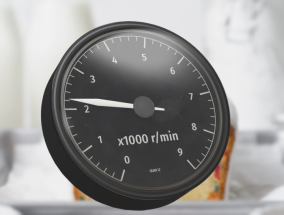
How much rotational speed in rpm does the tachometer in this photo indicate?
2200 rpm
